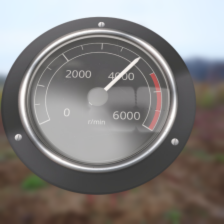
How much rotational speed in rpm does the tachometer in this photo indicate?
4000 rpm
